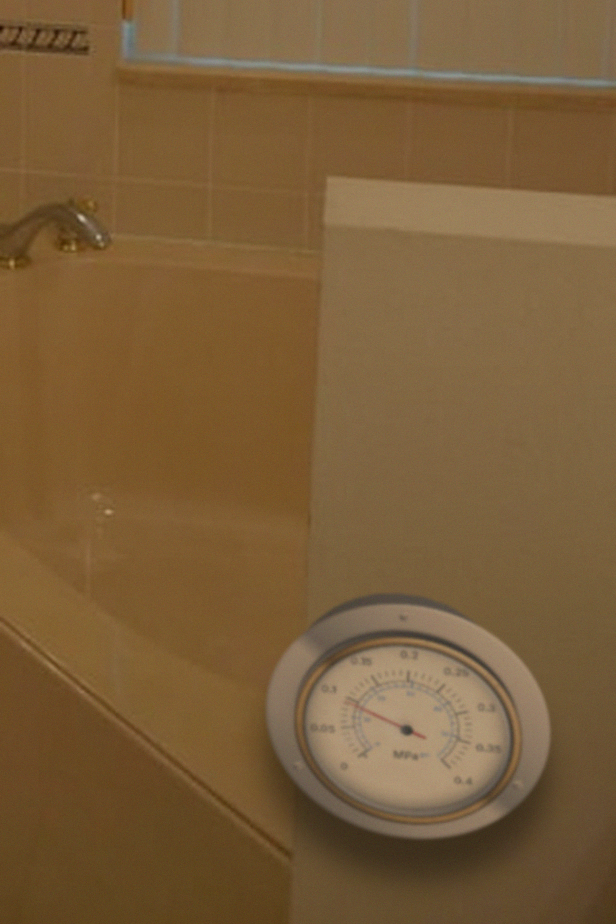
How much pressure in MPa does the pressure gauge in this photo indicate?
0.1 MPa
